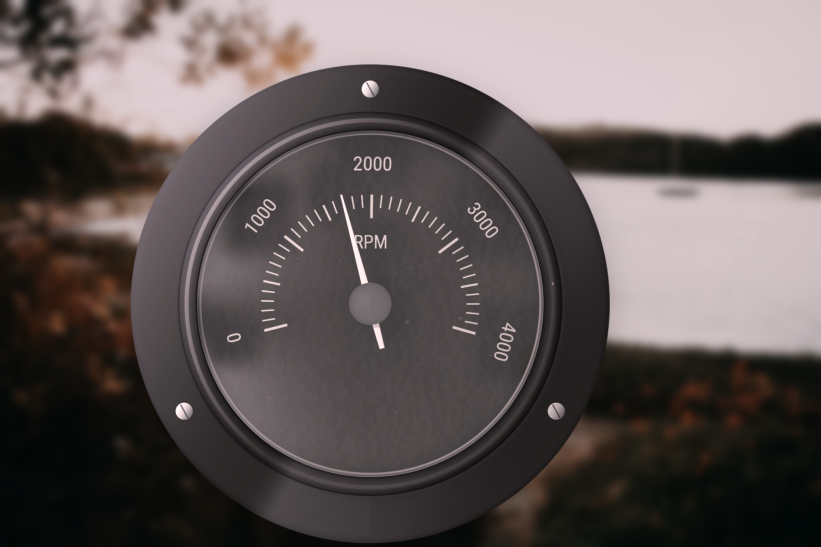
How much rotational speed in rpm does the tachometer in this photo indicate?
1700 rpm
